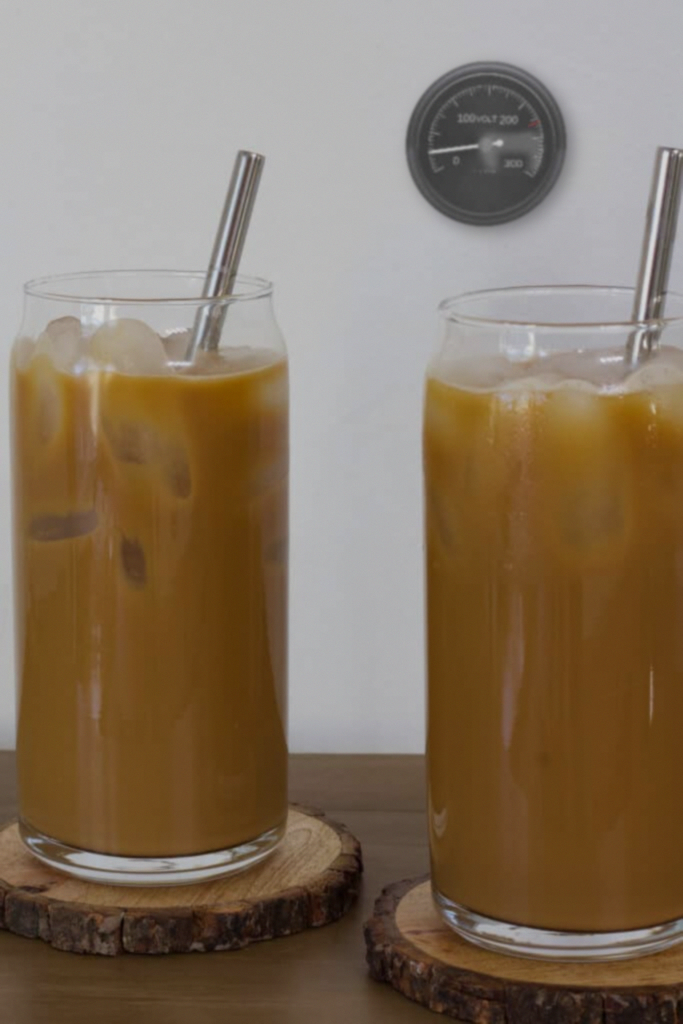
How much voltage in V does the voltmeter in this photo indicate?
25 V
